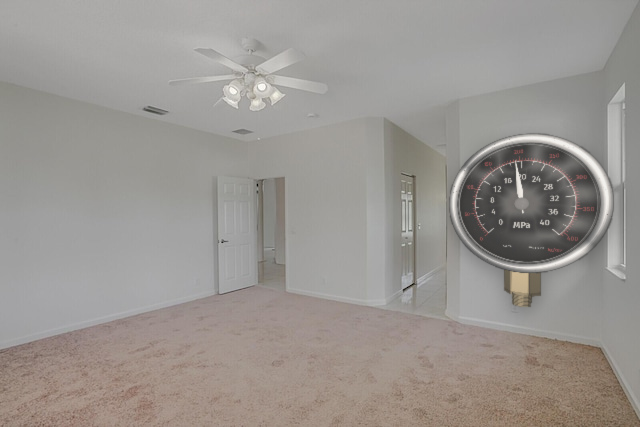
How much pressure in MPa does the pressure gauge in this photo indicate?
19 MPa
